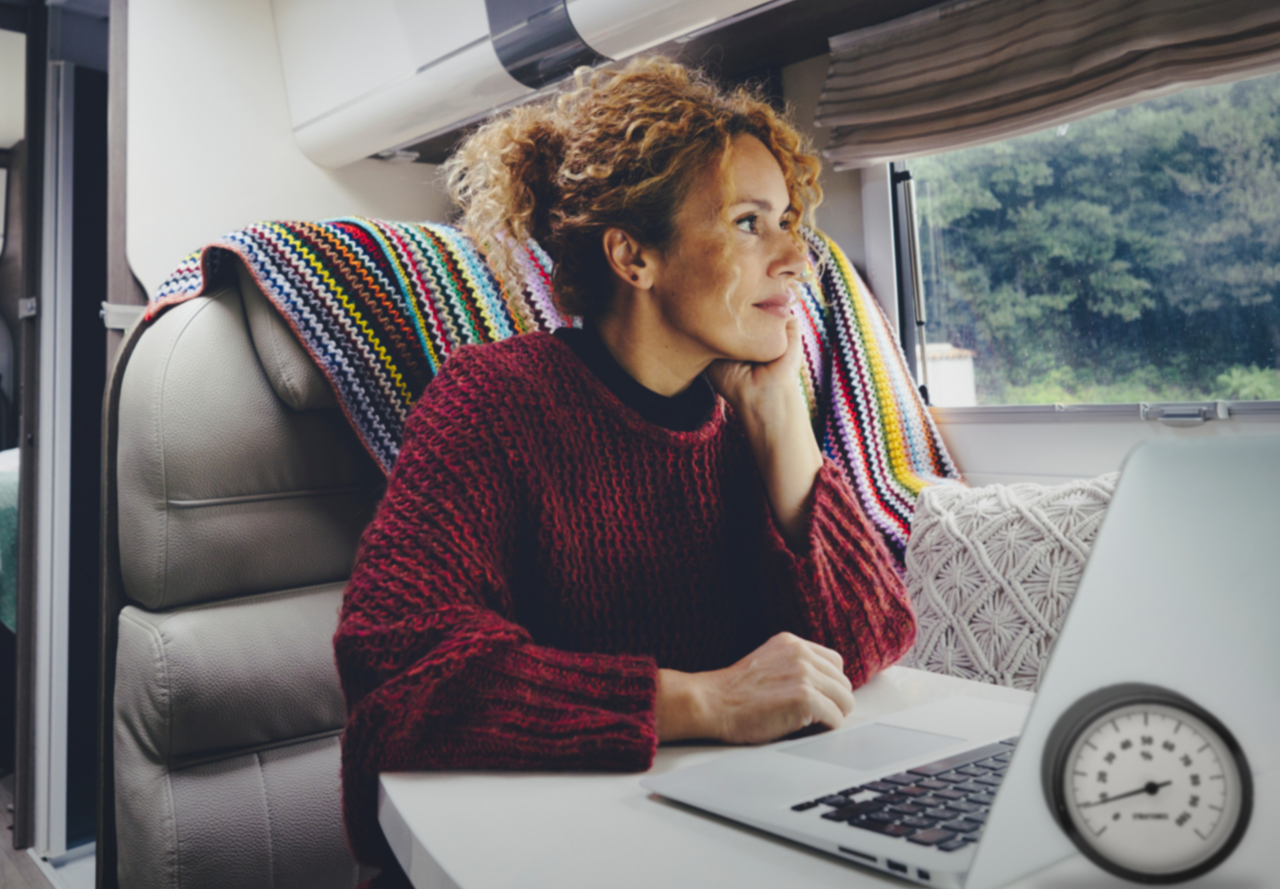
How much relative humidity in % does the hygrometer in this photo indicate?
10 %
